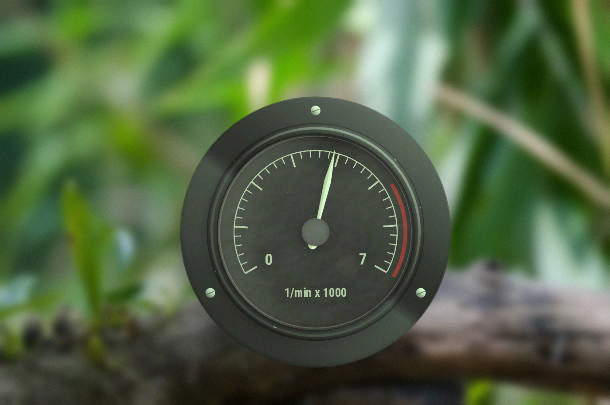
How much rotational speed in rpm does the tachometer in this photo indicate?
3900 rpm
